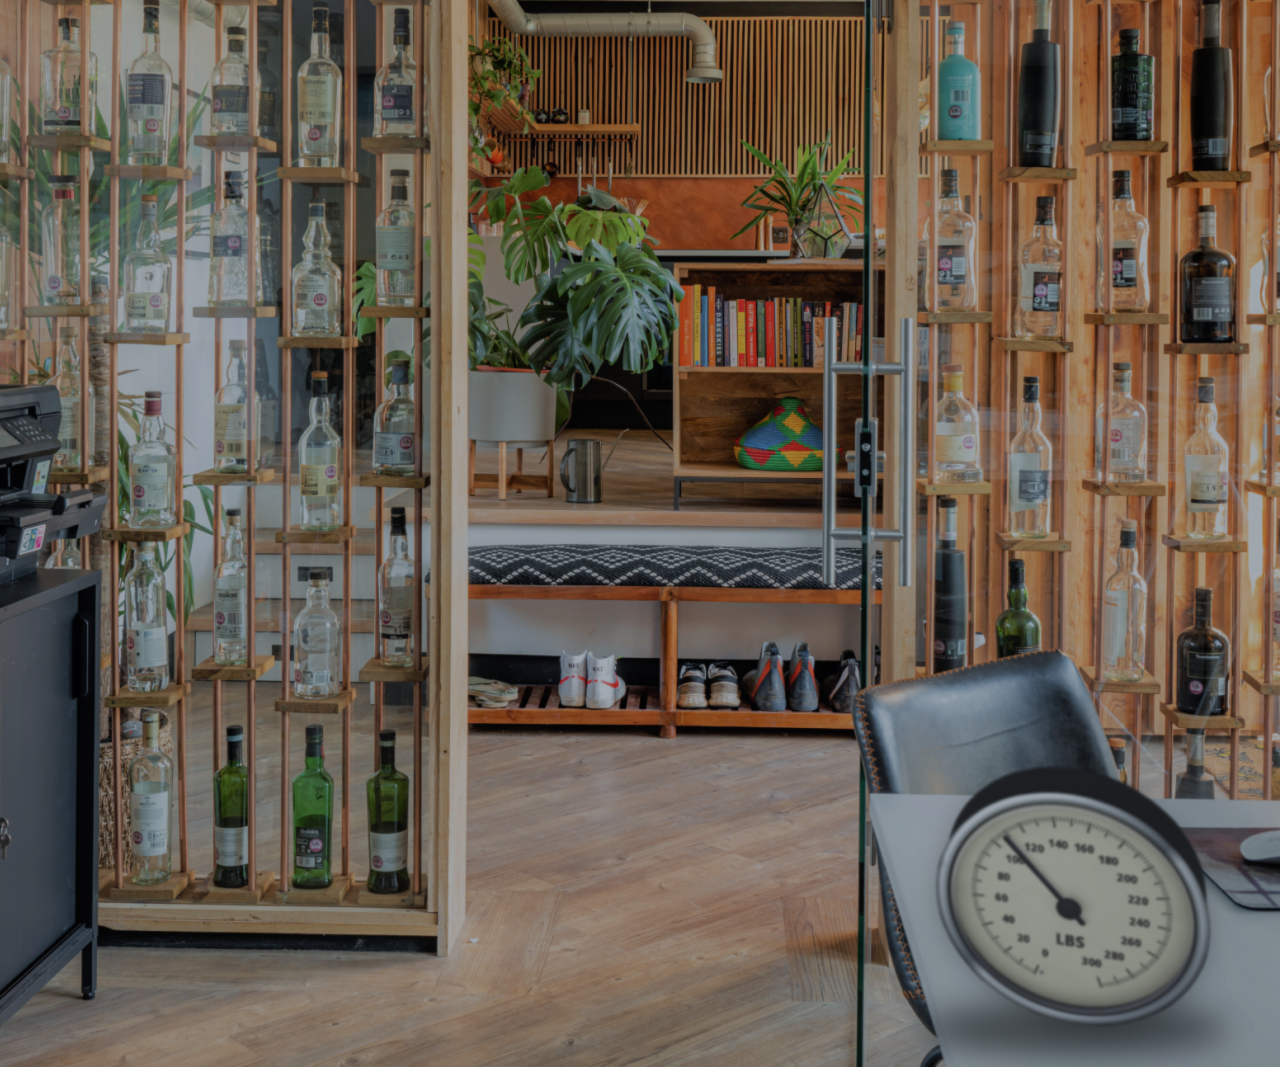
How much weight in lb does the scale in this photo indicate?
110 lb
